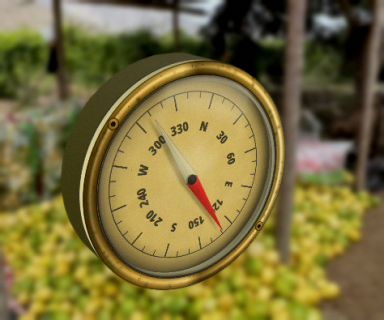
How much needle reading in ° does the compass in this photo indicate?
130 °
